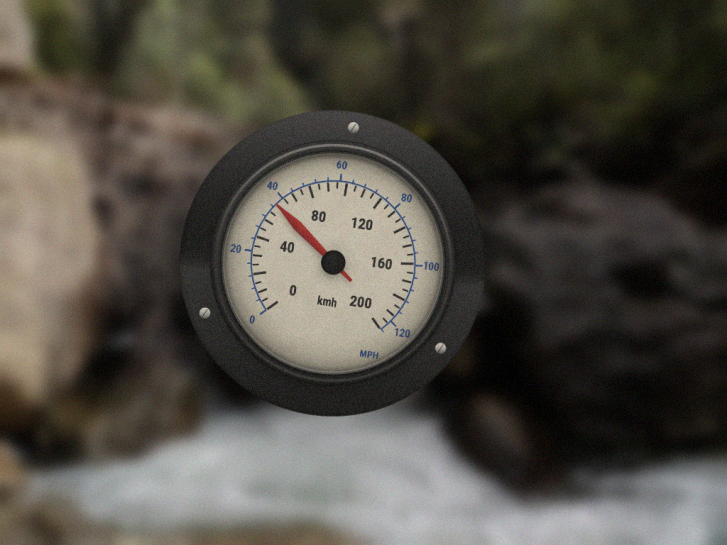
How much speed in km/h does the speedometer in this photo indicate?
60 km/h
